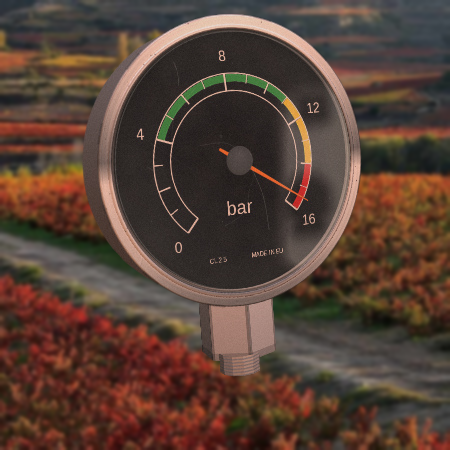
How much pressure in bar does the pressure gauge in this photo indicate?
15.5 bar
